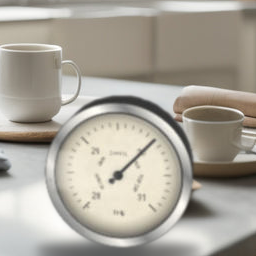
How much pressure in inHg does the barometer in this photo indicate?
30 inHg
